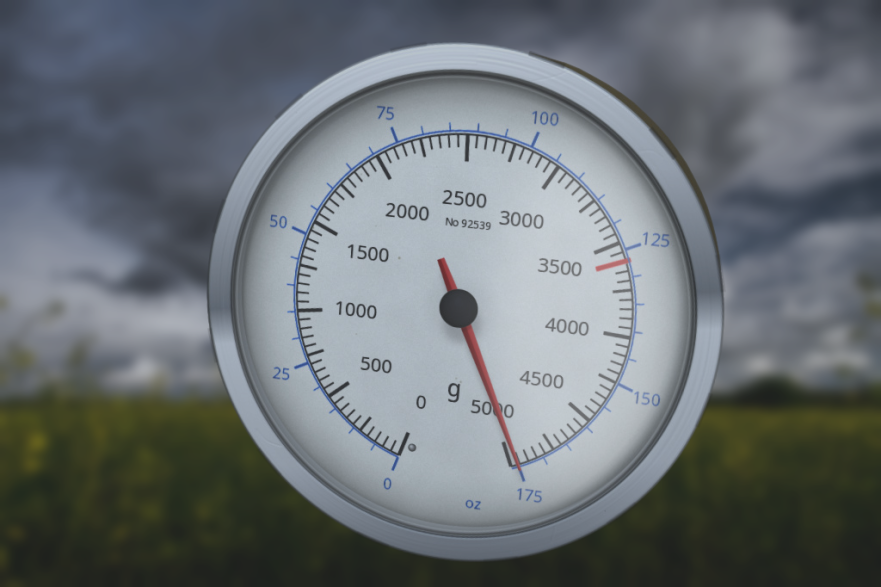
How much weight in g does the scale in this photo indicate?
4950 g
